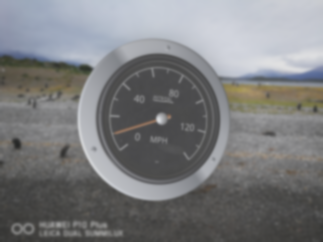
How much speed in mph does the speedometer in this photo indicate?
10 mph
